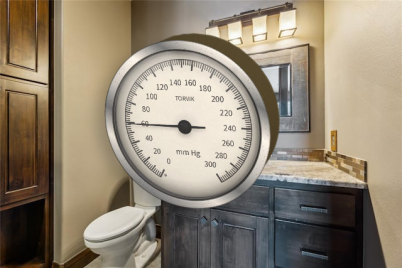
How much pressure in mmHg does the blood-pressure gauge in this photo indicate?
60 mmHg
